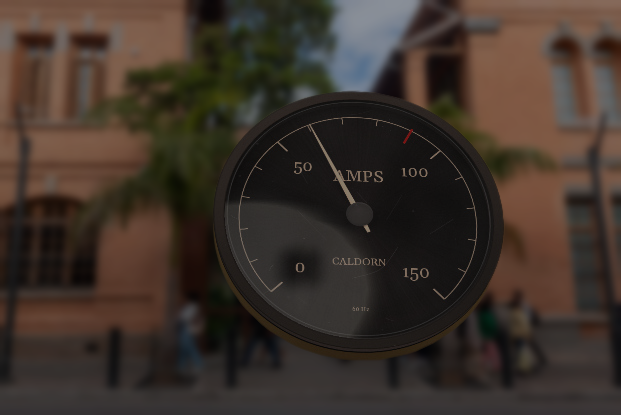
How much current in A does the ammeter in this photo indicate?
60 A
